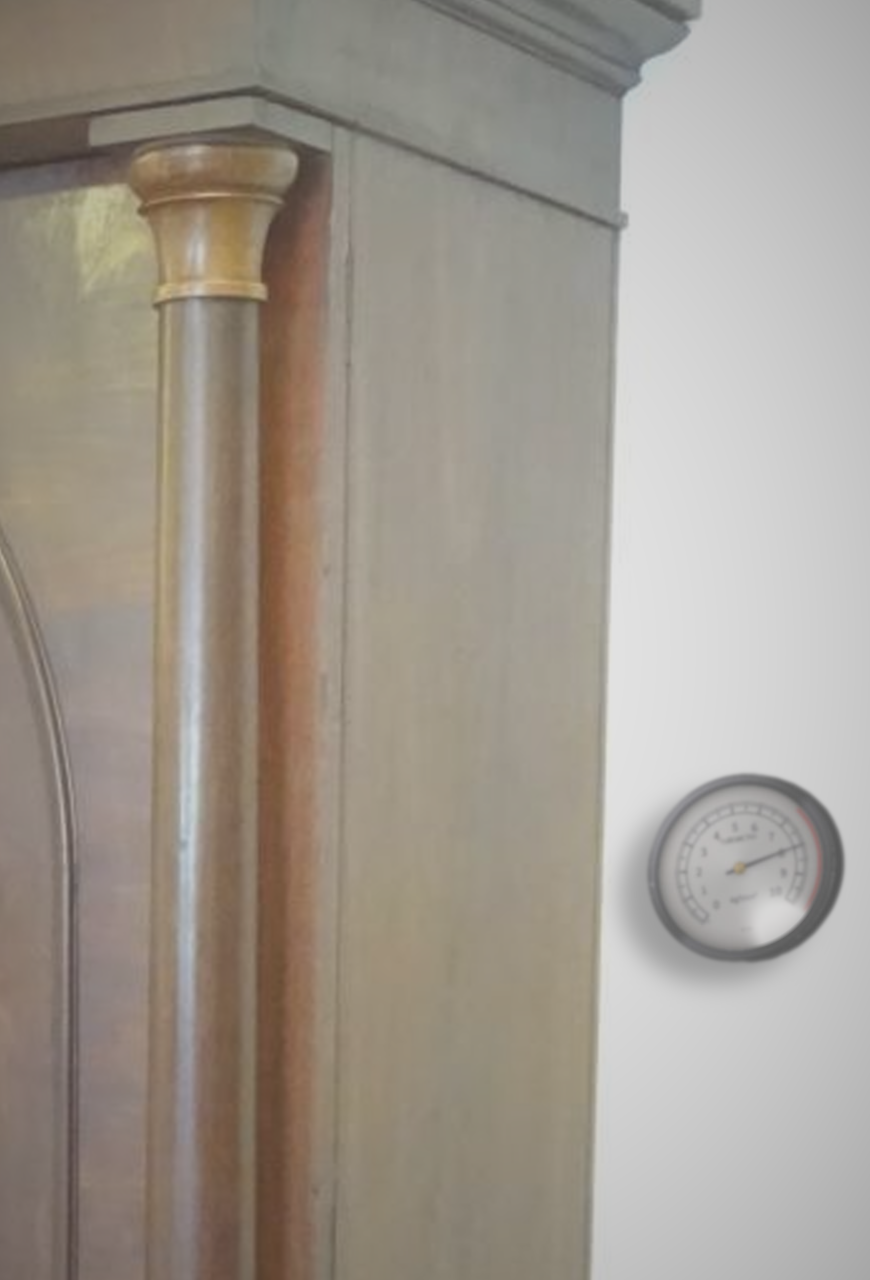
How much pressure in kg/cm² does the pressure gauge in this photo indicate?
8 kg/cm²
